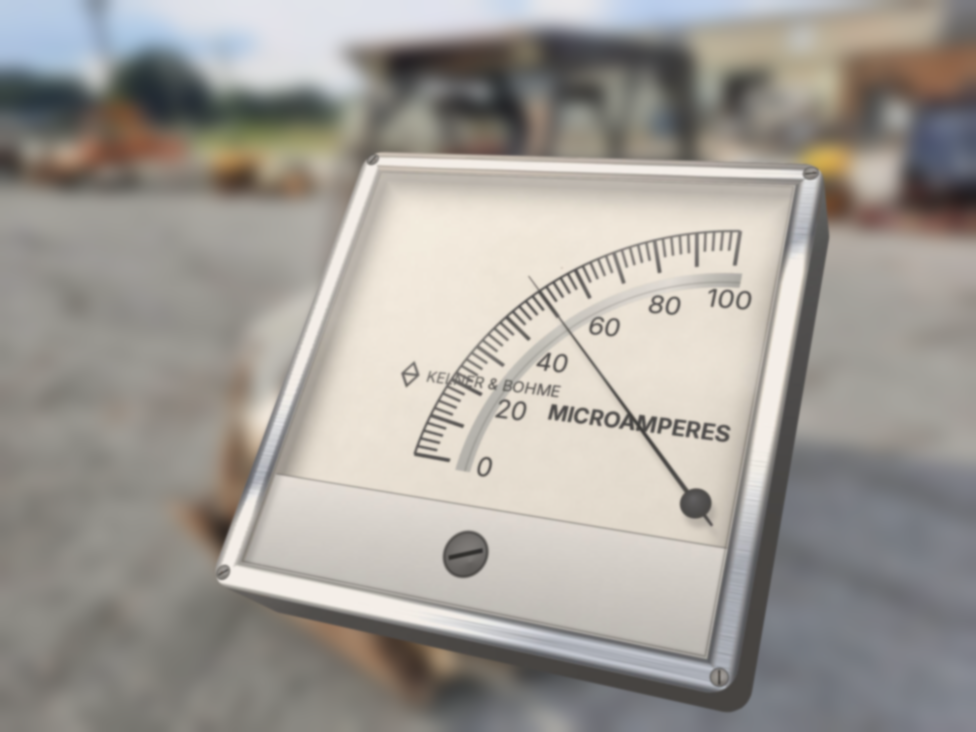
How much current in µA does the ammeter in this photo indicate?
50 µA
